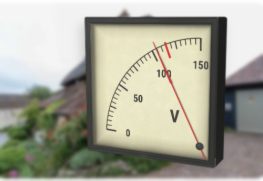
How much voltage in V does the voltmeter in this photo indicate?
105 V
